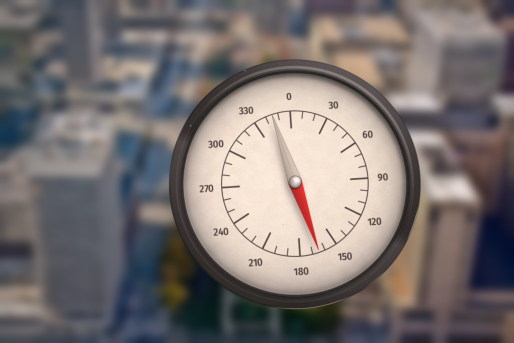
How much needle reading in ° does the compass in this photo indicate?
165 °
